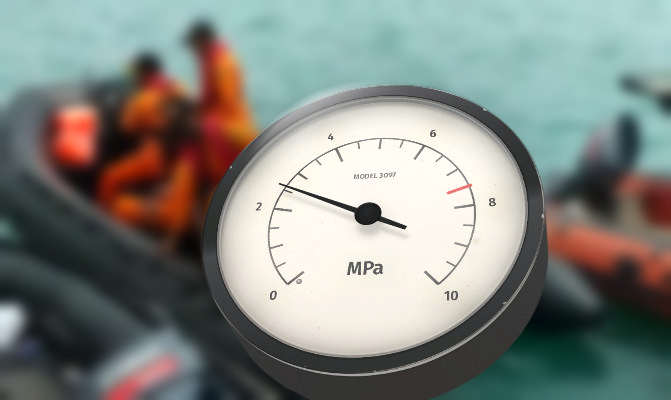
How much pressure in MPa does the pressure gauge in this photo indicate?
2.5 MPa
